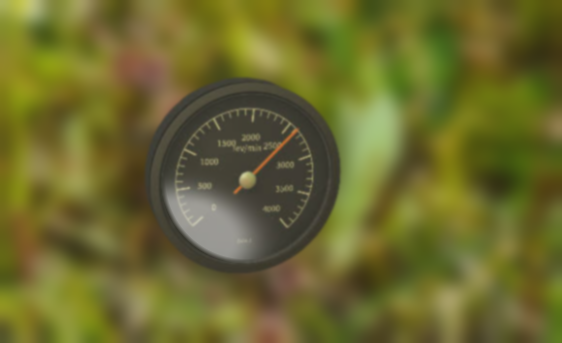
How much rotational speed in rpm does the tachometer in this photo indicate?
2600 rpm
